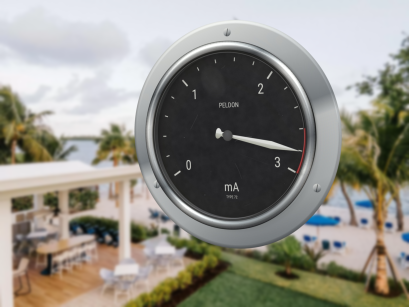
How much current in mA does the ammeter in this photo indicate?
2.8 mA
